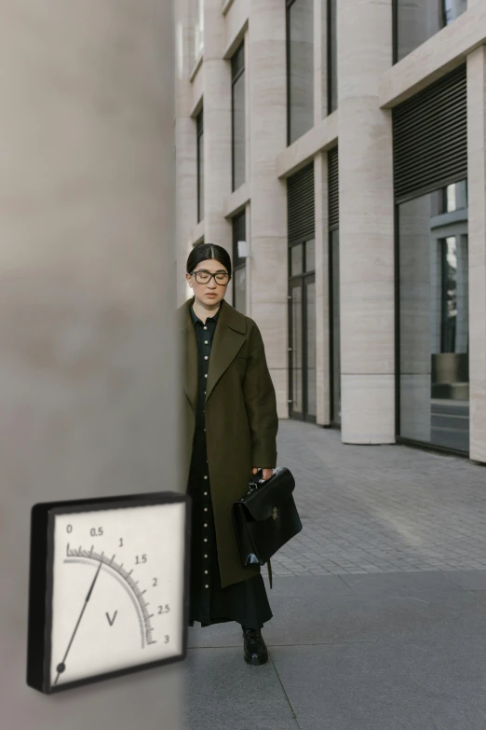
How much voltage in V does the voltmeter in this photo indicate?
0.75 V
